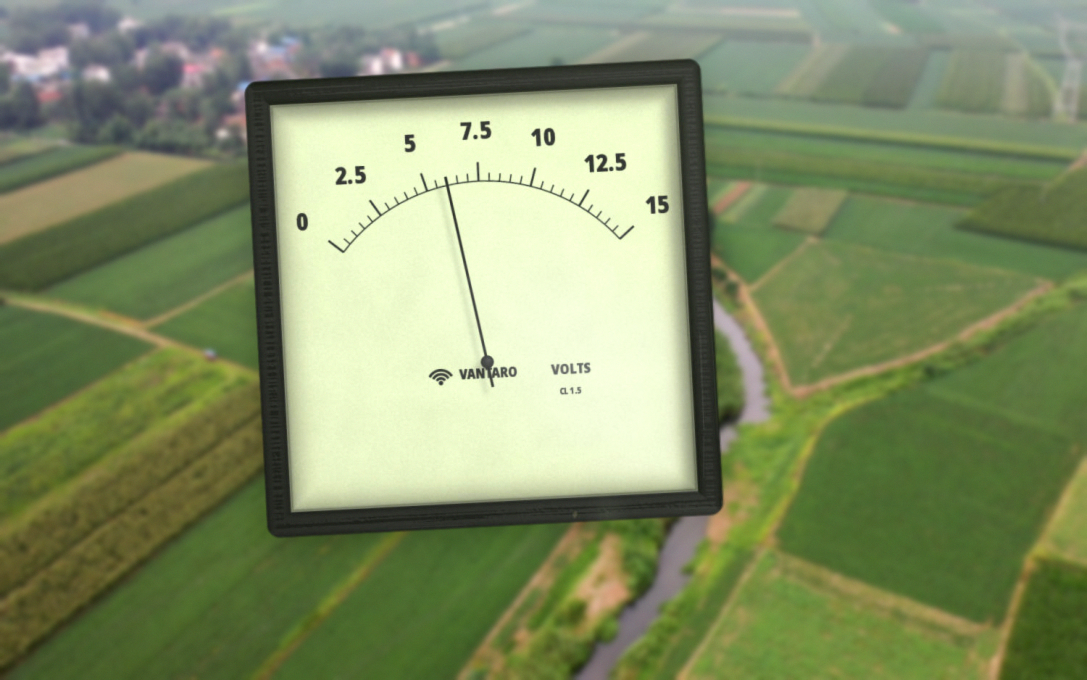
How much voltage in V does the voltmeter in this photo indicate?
6 V
